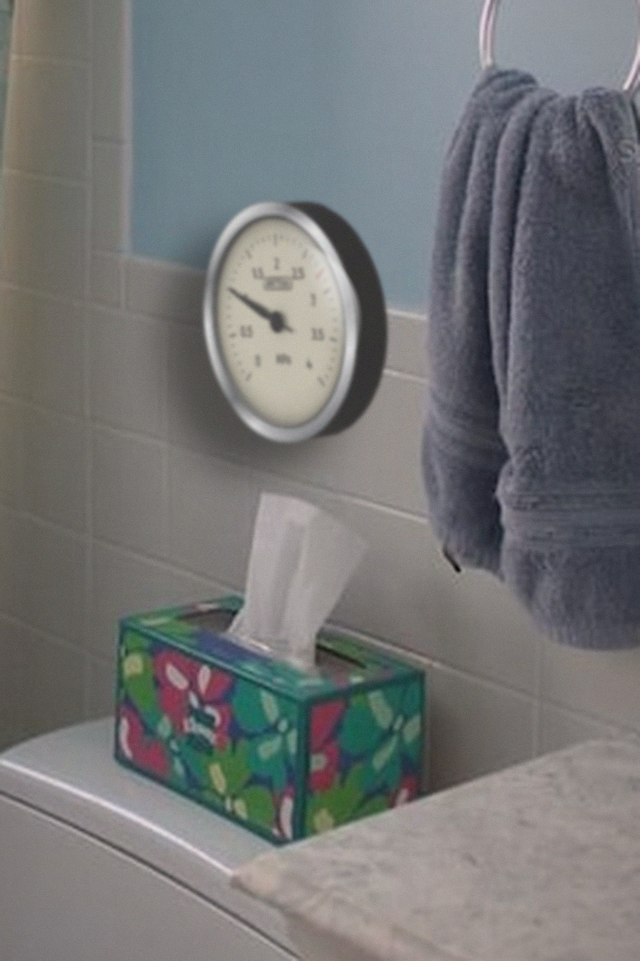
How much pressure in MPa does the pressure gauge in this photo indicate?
1 MPa
